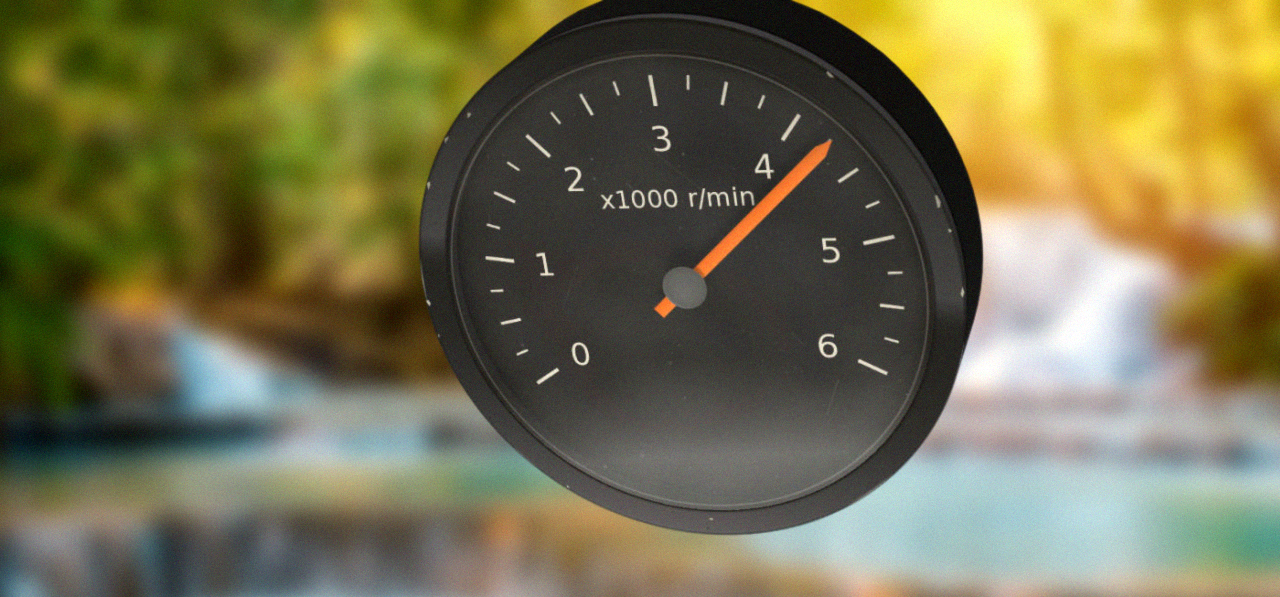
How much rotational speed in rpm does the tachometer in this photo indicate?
4250 rpm
